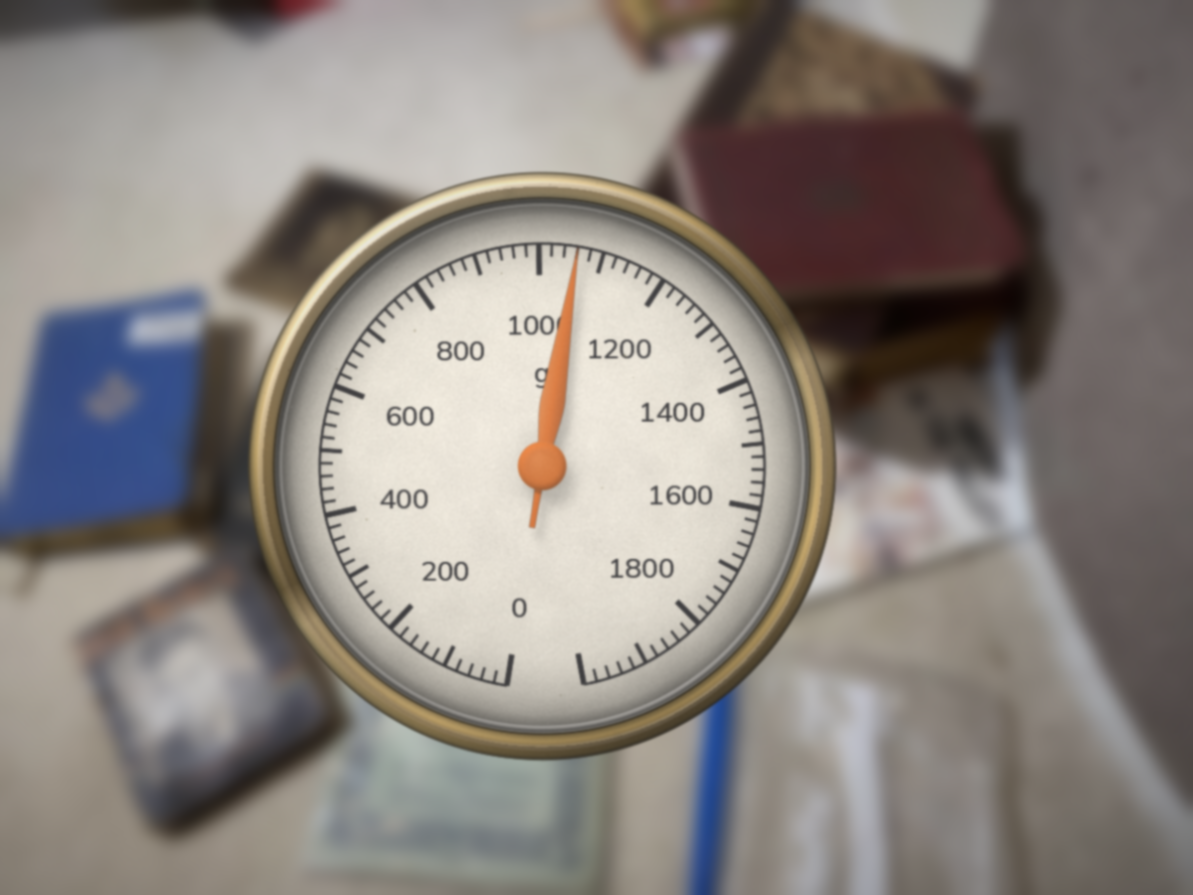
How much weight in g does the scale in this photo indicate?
1060 g
